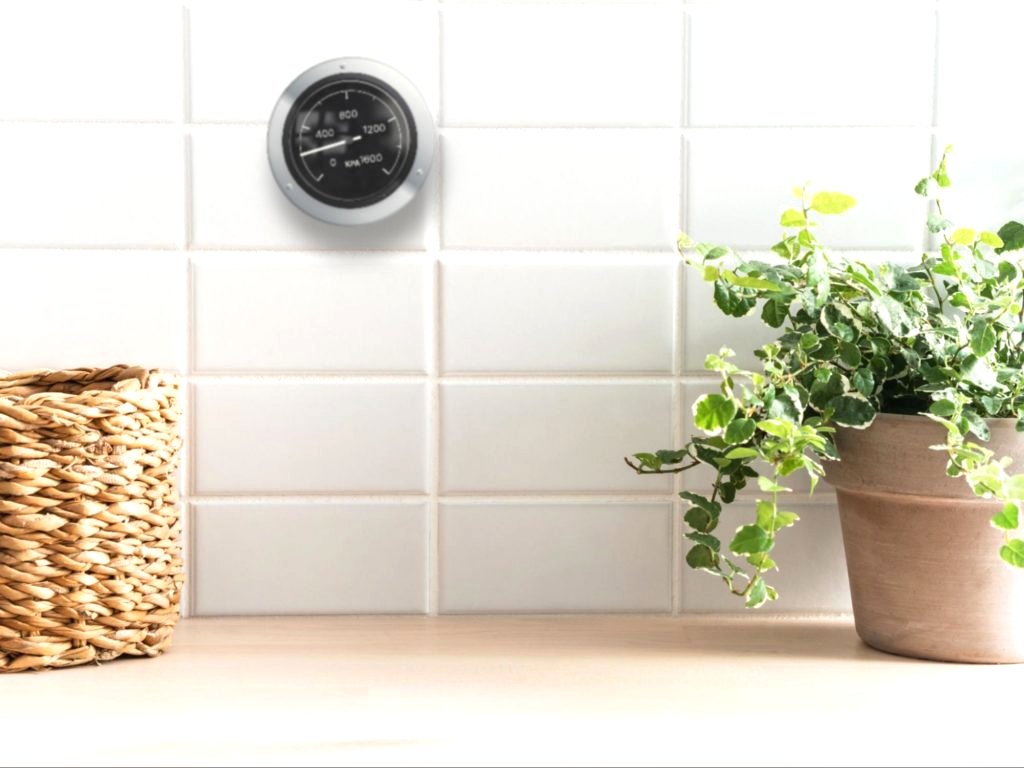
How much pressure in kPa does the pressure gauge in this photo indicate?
200 kPa
